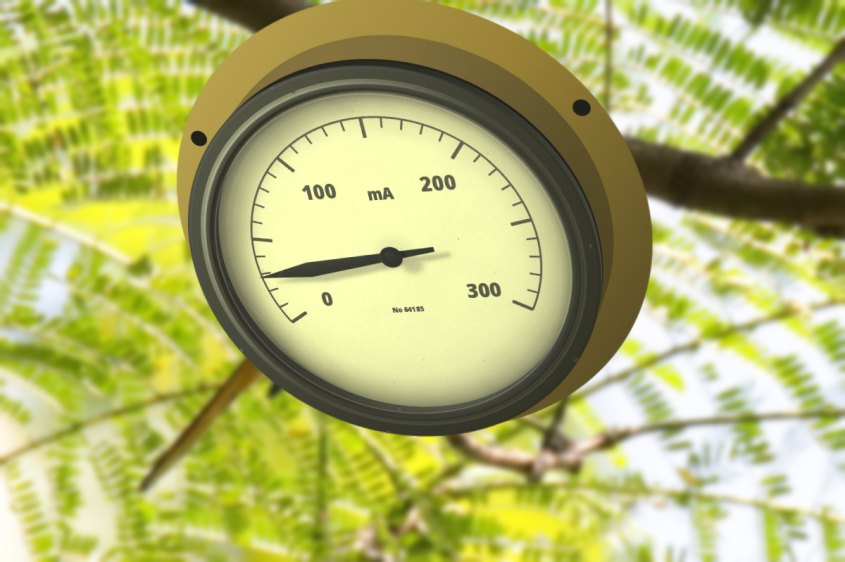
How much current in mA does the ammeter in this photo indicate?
30 mA
